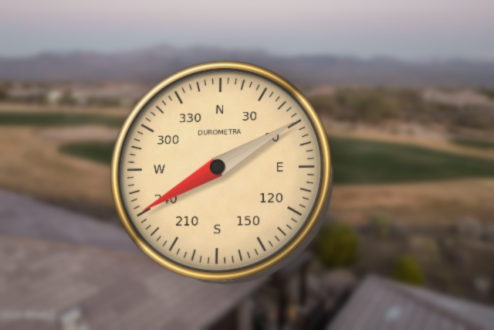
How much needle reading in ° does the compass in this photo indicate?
240 °
